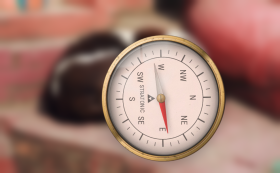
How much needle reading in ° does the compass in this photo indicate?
80 °
